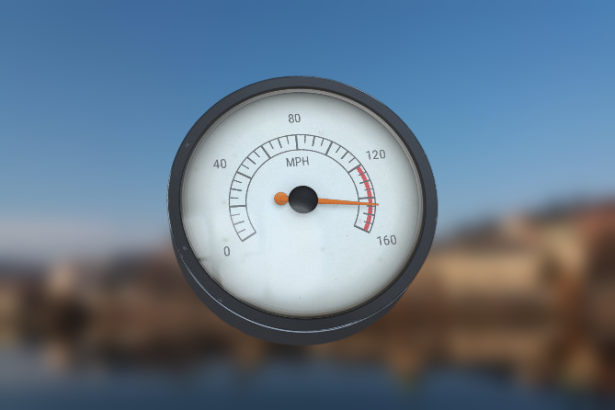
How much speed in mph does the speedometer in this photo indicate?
145 mph
